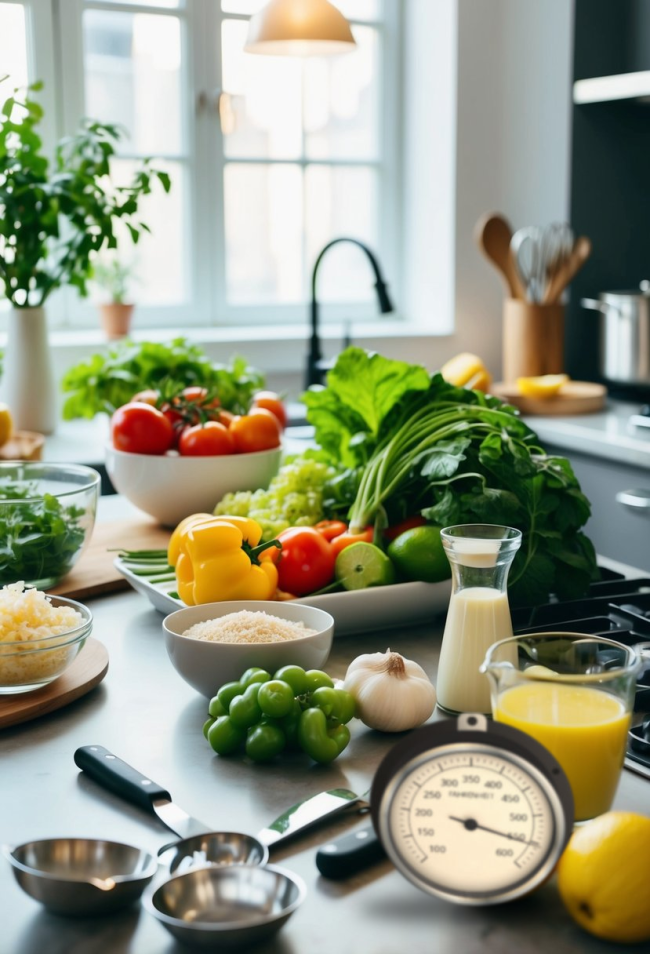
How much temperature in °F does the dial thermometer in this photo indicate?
550 °F
